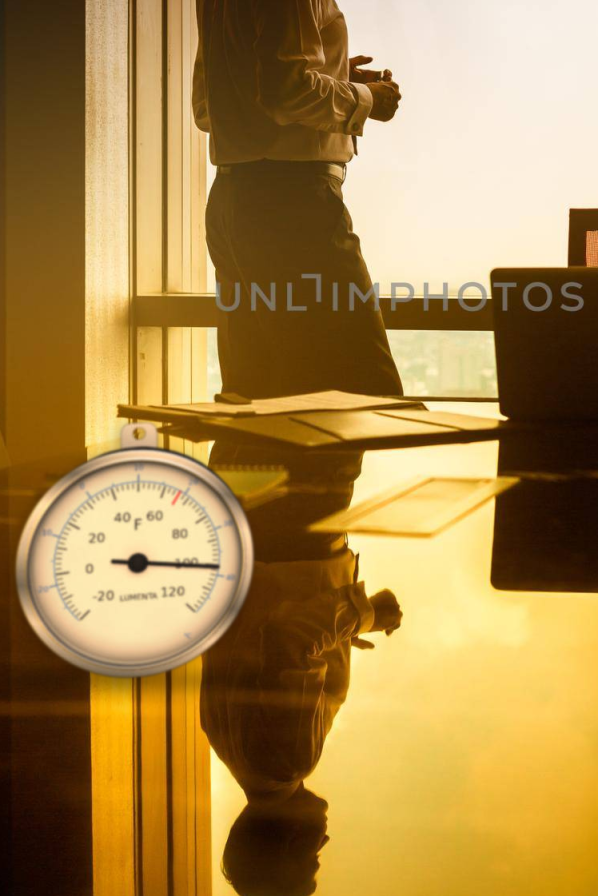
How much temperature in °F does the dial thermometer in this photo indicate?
100 °F
